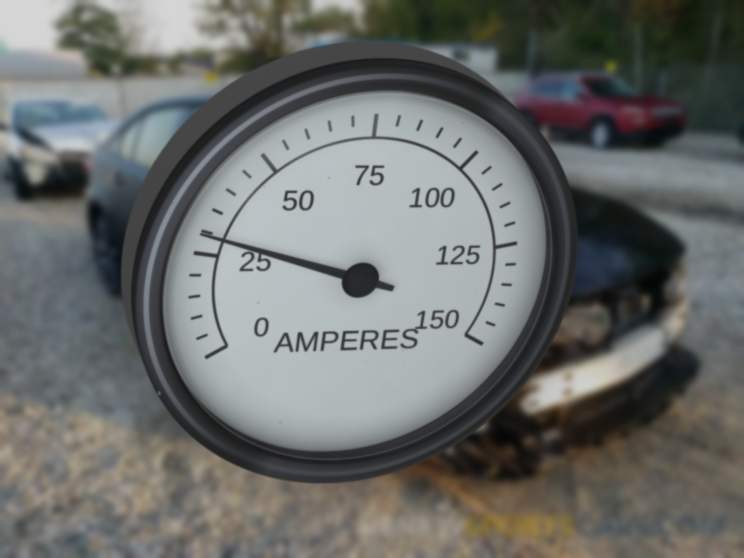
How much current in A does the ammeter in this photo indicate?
30 A
